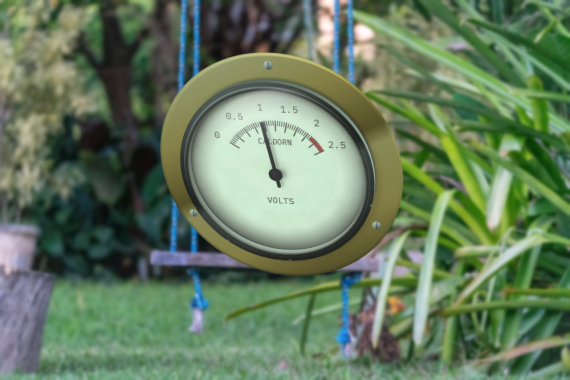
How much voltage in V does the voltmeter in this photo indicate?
1 V
